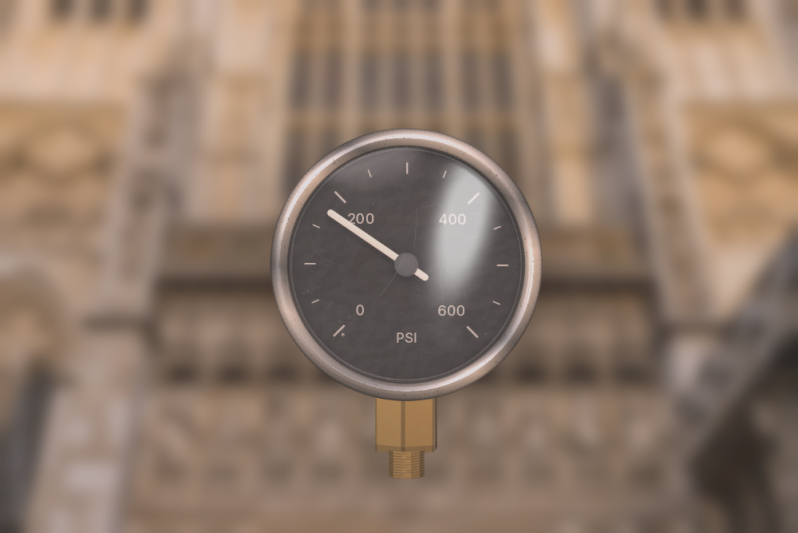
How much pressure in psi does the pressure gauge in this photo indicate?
175 psi
